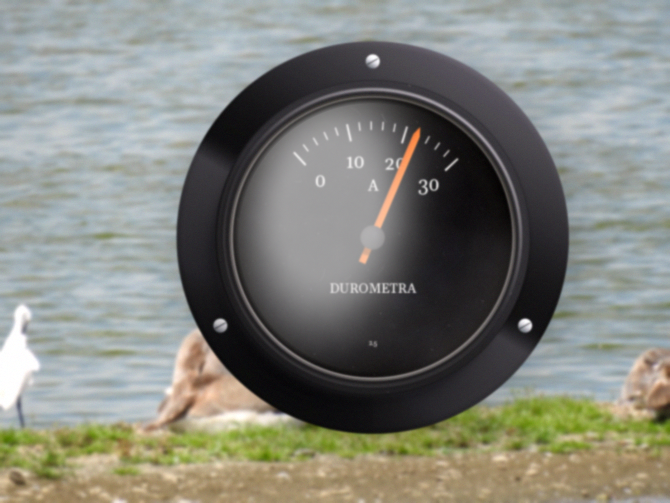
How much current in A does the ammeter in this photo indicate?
22 A
